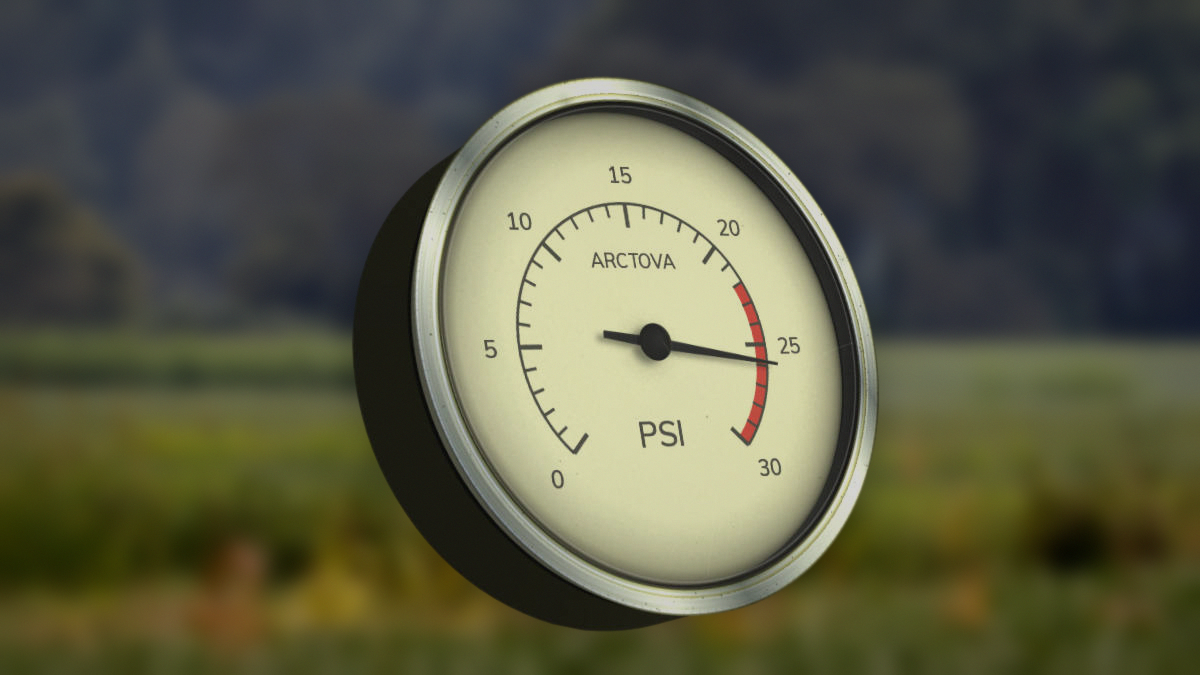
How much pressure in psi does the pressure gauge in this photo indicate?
26 psi
